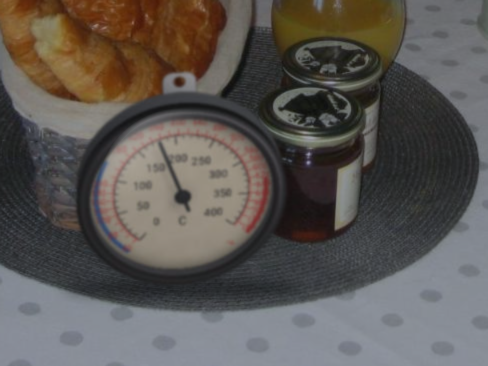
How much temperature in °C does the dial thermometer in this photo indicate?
180 °C
